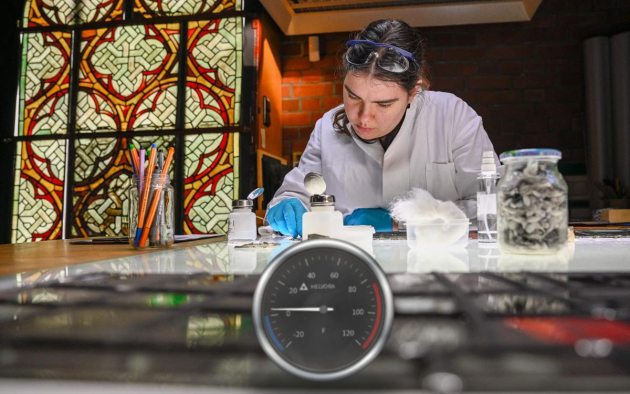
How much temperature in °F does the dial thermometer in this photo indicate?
4 °F
